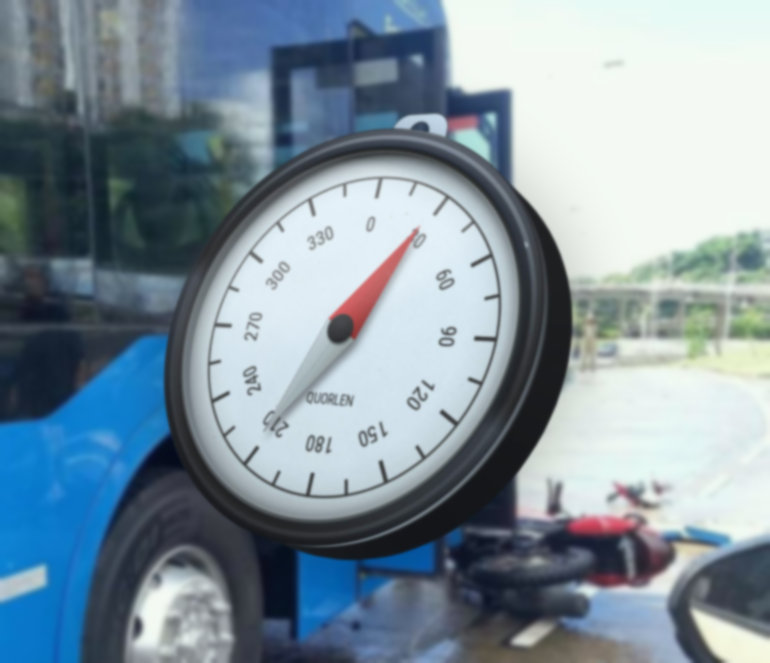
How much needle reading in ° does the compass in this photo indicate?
30 °
